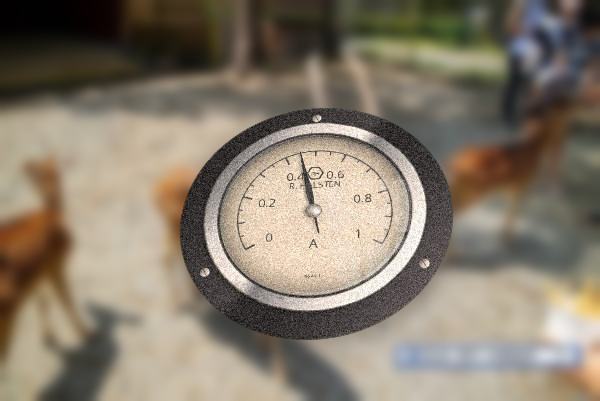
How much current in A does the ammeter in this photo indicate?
0.45 A
